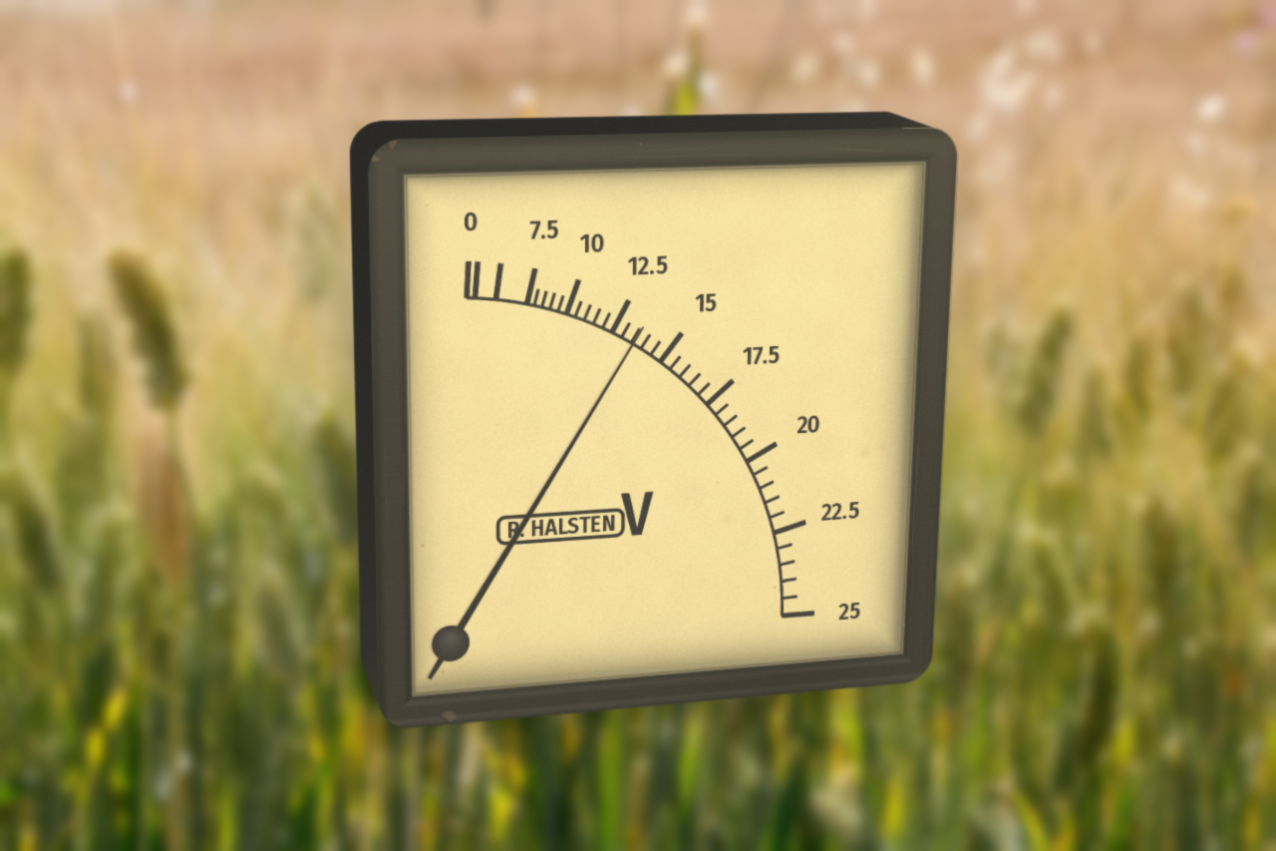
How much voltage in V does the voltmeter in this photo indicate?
13.5 V
